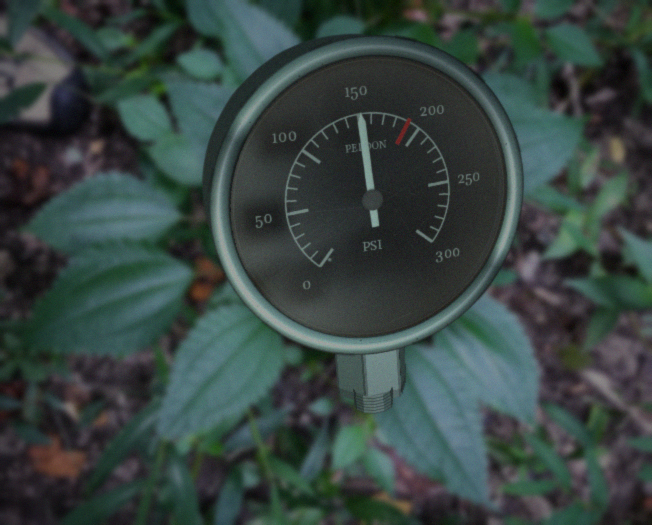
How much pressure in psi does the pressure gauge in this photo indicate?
150 psi
